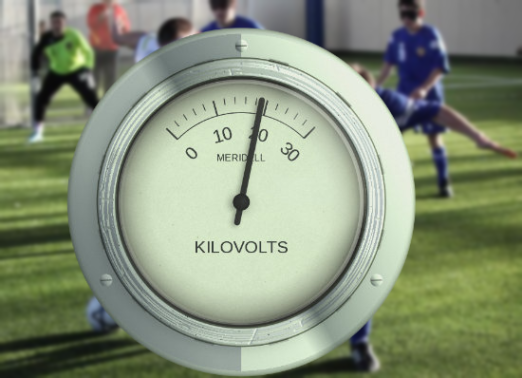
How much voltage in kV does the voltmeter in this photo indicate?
19 kV
